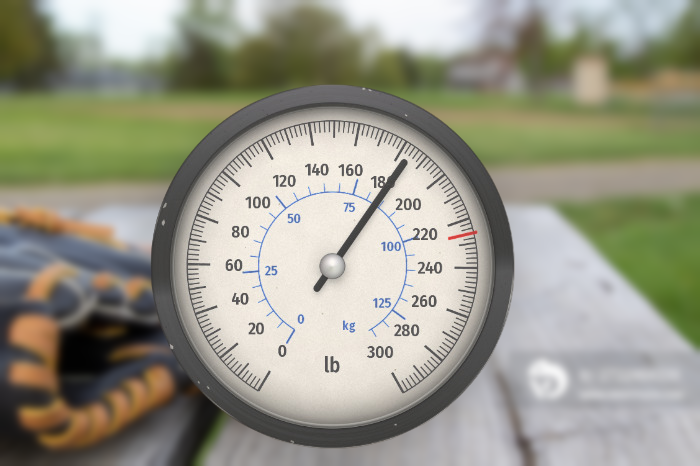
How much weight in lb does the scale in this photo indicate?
184 lb
